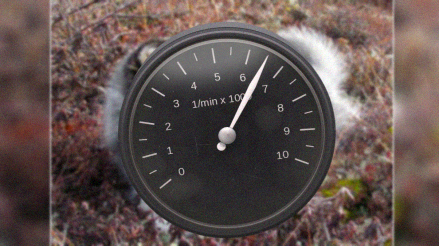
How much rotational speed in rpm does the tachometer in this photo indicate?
6500 rpm
